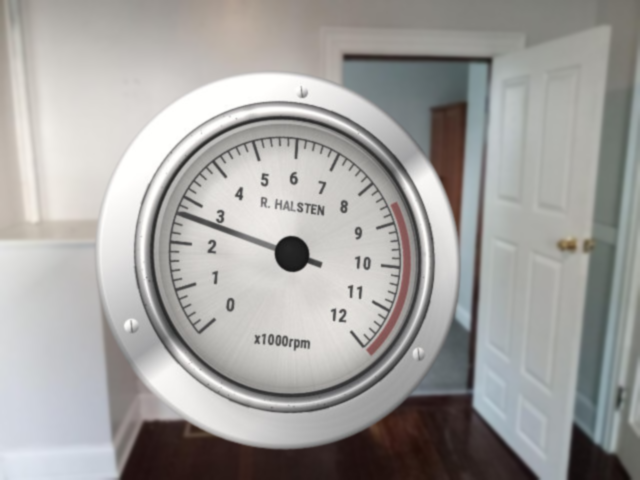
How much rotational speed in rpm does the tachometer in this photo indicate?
2600 rpm
